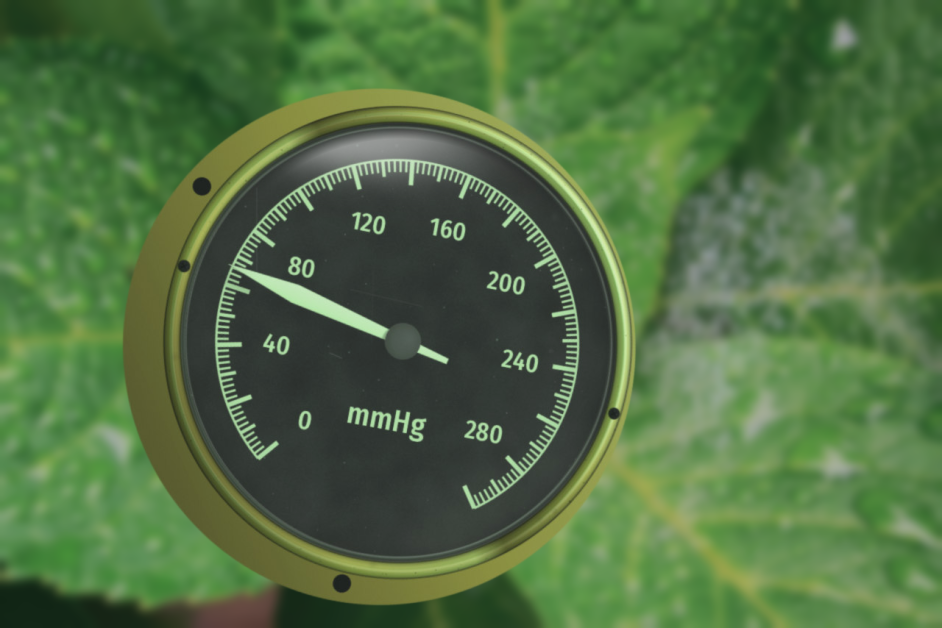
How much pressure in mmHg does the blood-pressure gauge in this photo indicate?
66 mmHg
